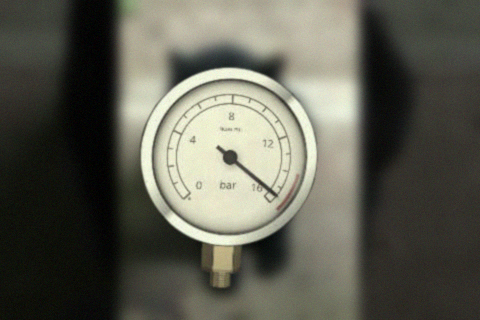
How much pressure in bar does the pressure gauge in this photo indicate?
15.5 bar
